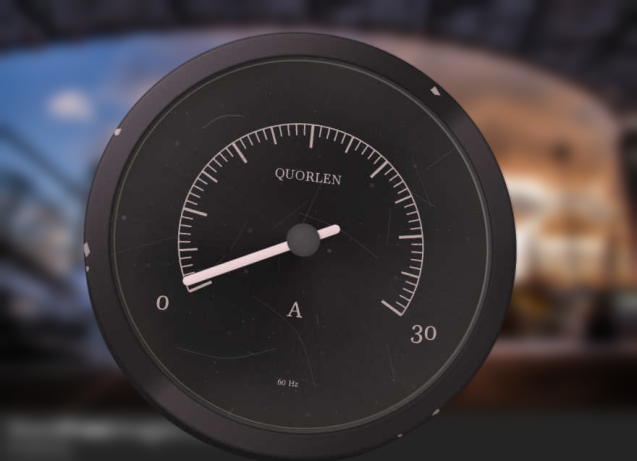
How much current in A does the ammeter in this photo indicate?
0.5 A
